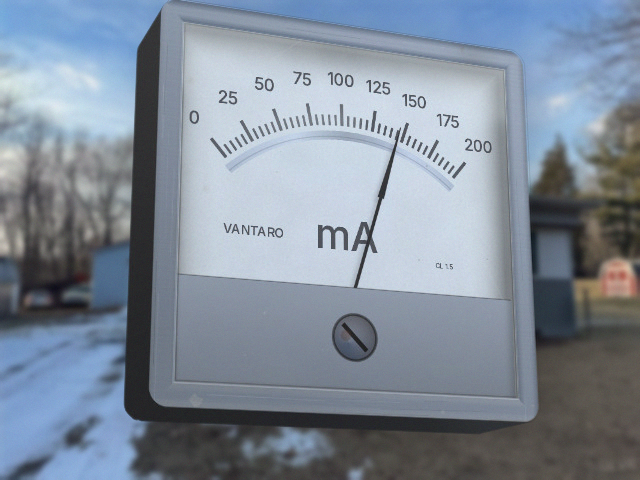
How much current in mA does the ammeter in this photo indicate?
145 mA
